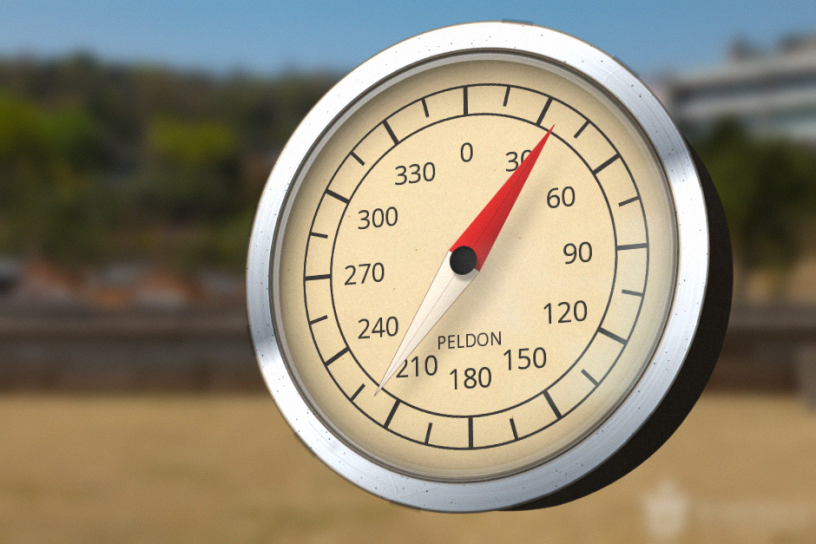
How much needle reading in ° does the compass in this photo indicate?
37.5 °
